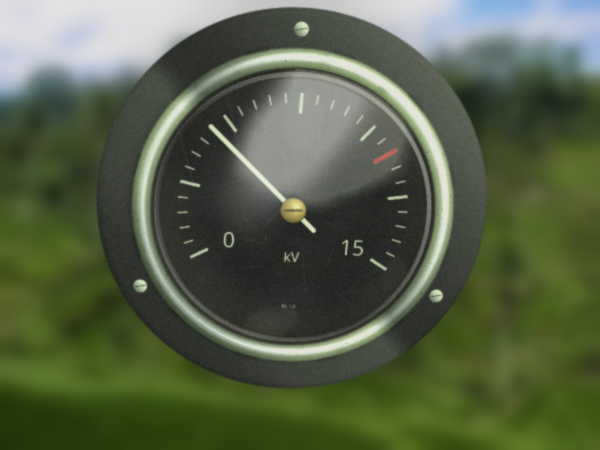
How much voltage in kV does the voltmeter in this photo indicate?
4.5 kV
